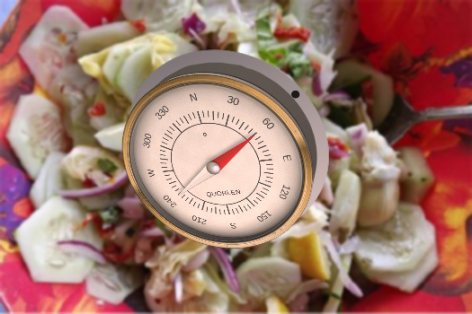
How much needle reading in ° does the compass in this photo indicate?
60 °
